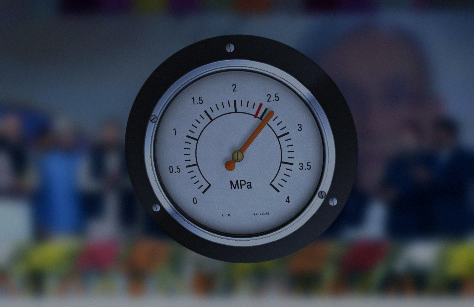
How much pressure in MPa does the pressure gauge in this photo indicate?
2.6 MPa
